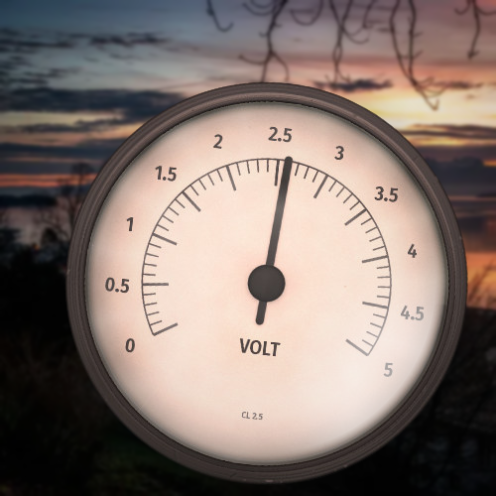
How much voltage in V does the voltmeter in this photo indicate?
2.6 V
